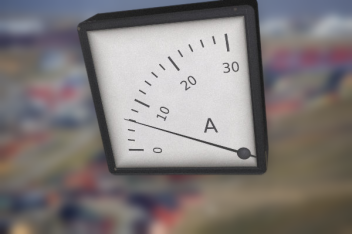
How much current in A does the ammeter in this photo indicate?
6 A
